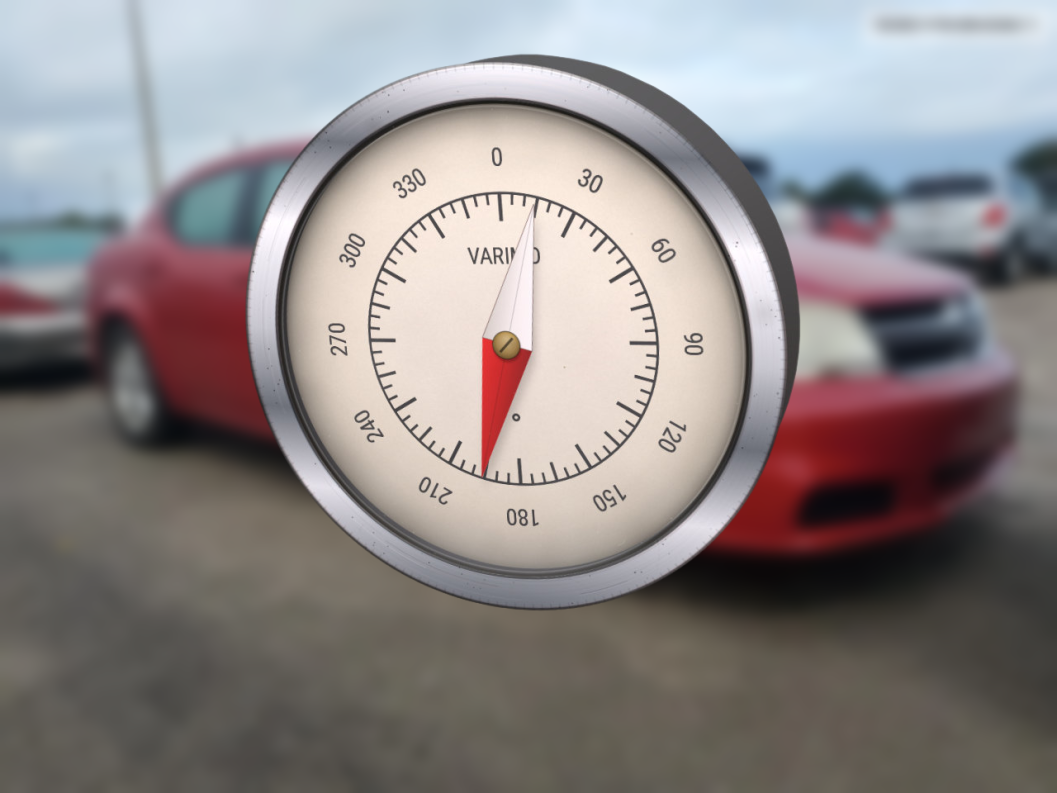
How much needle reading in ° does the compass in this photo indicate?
195 °
